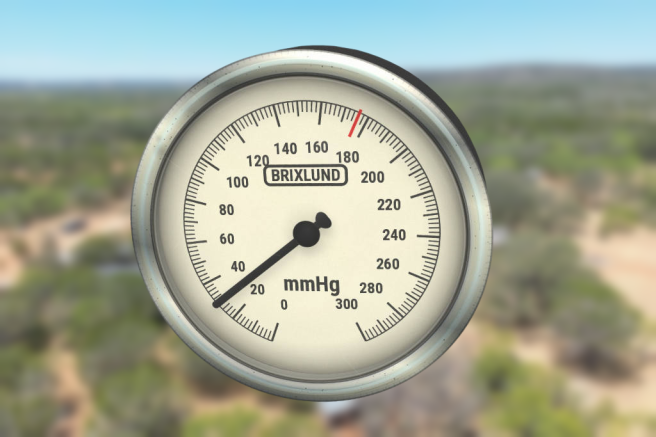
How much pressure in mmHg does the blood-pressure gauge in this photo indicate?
30 mmHg
